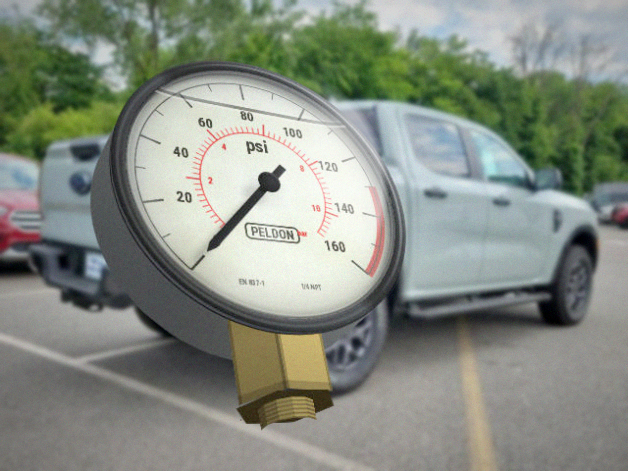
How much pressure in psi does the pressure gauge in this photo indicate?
0 psi
